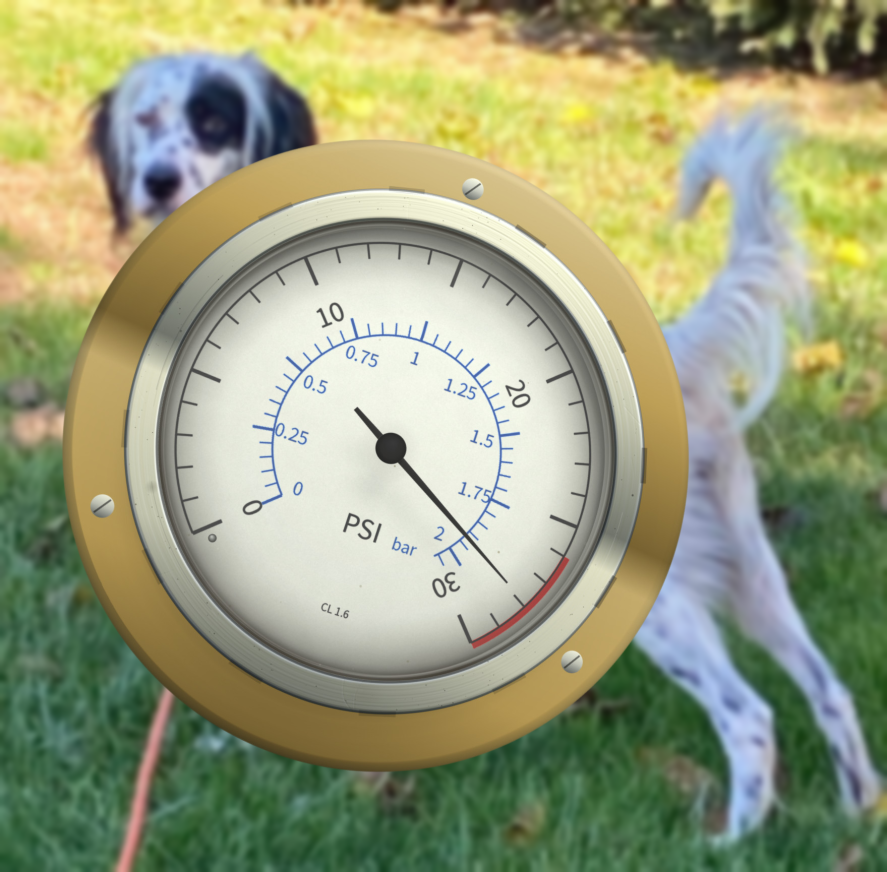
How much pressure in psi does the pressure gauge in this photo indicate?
28 psi
